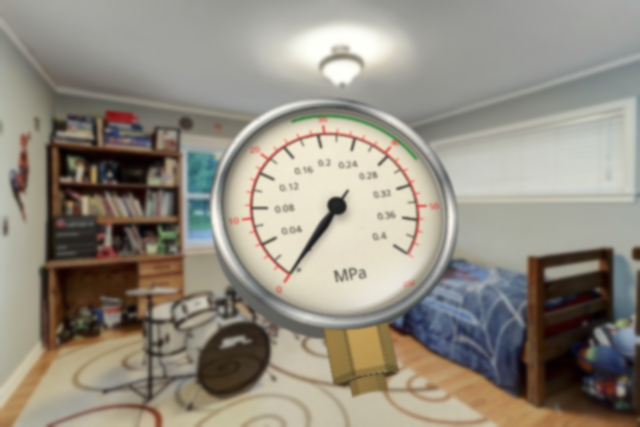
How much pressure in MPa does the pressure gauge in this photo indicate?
0 MPa
